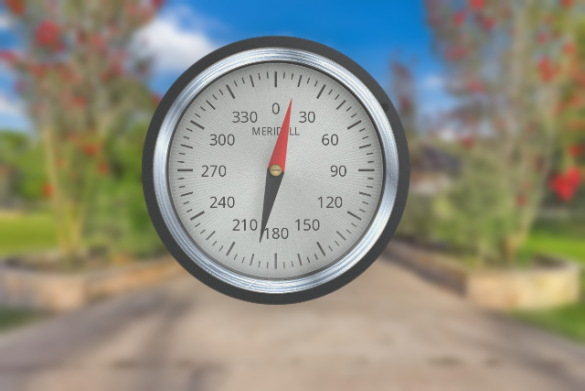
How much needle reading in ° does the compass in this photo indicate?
12.5 °
